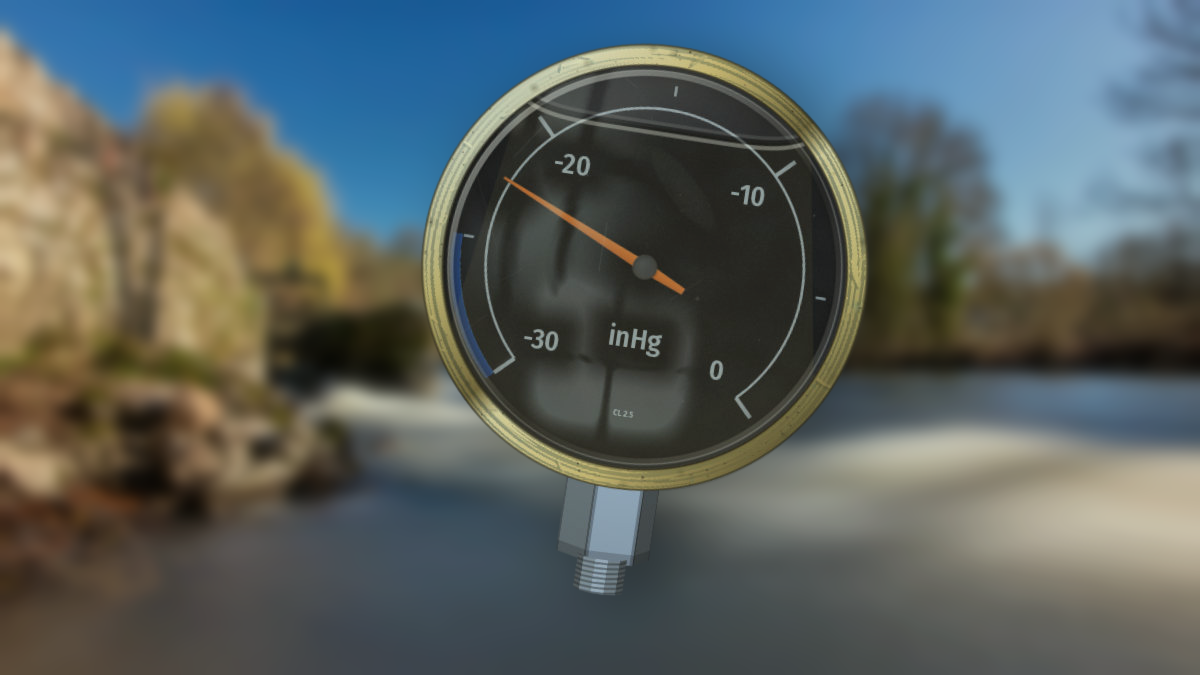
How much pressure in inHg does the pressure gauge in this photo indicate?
-22.5 inHg
